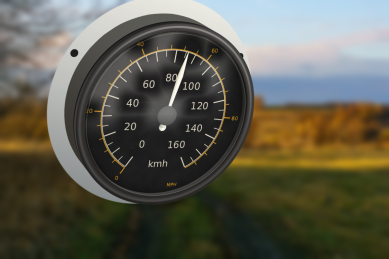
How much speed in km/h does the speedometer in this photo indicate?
85 km/h
